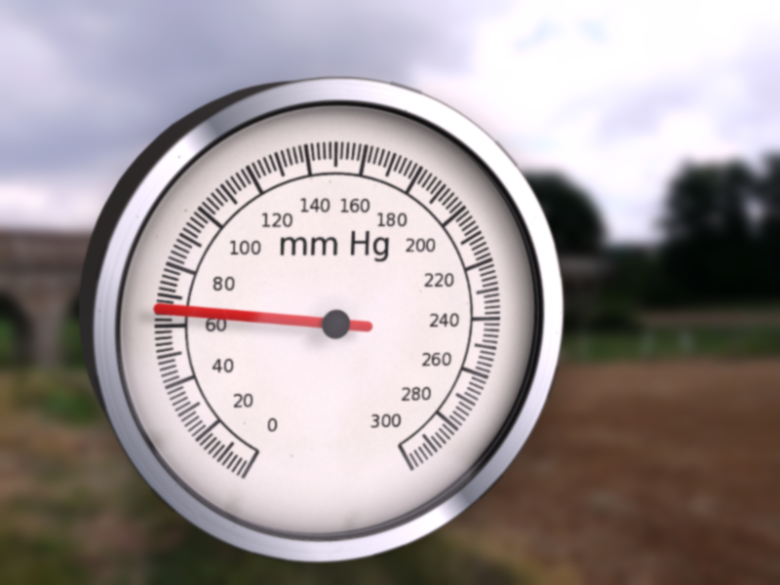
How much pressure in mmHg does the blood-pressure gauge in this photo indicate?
66 mmHg
